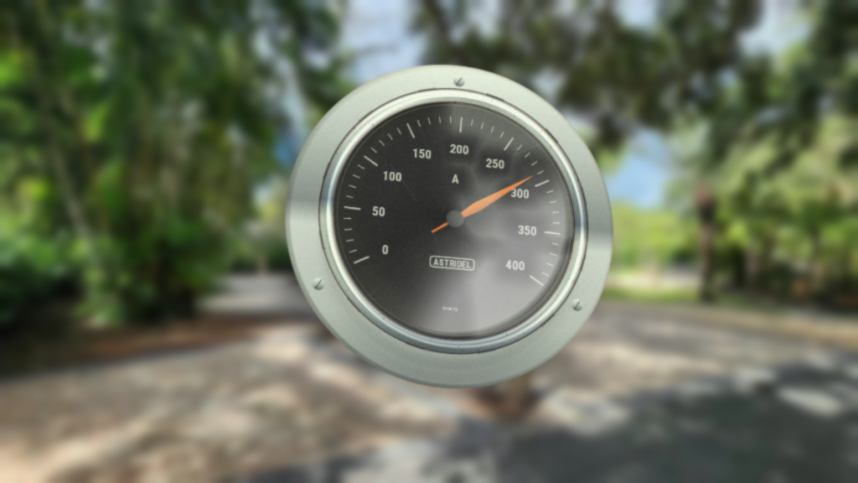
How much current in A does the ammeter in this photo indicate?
290 A
